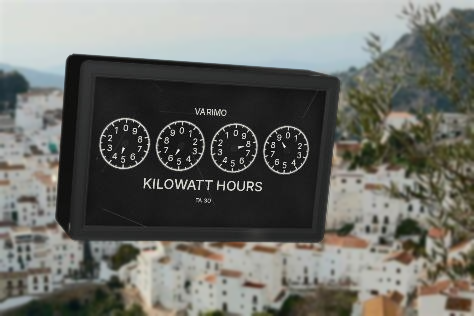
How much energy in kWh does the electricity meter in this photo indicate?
4579 kWh
